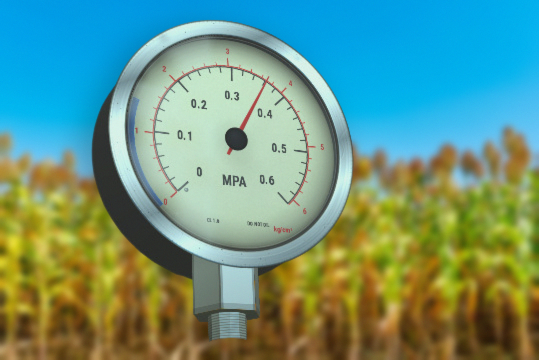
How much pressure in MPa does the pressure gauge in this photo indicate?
0.36 MPa
